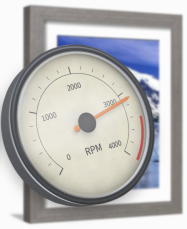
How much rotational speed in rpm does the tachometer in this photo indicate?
3100 rpm
